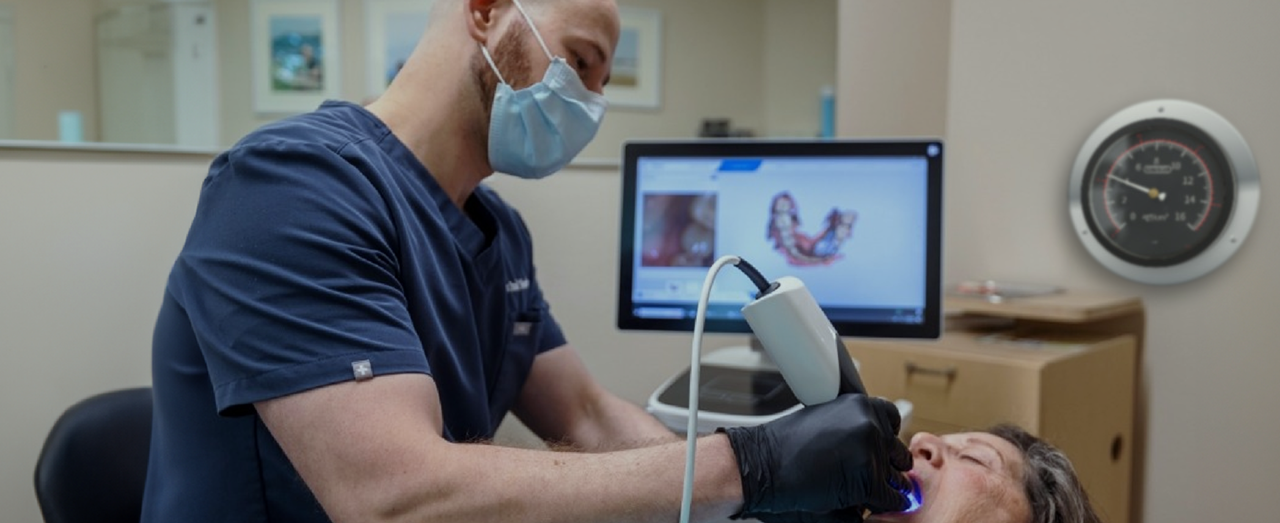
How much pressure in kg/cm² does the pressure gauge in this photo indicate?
4 kg/cm²
